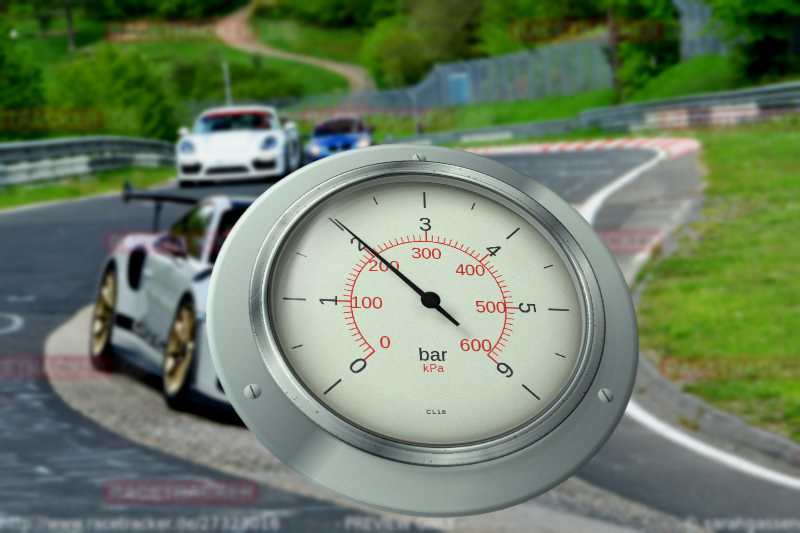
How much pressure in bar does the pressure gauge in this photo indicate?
2 bar
